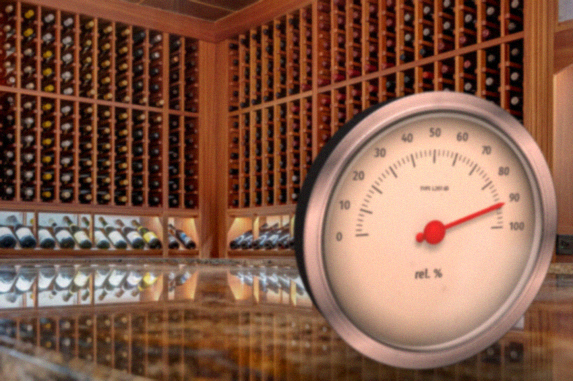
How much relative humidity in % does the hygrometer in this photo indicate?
90 %
